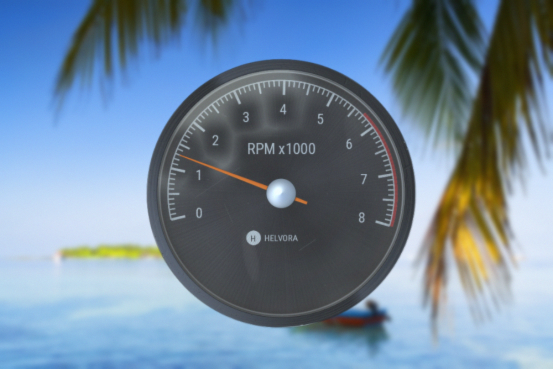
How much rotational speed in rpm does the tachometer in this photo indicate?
1300 rpm
